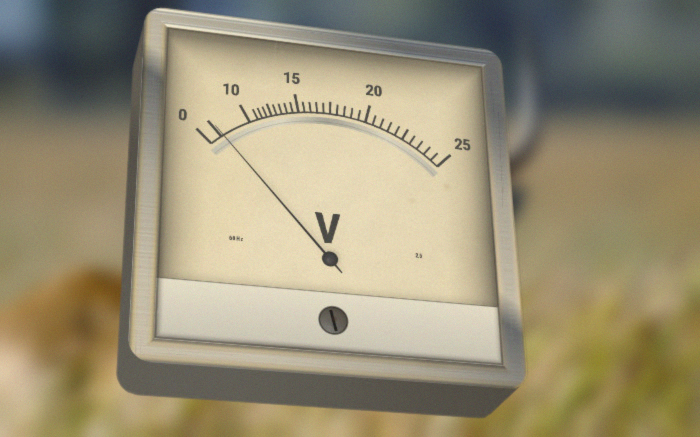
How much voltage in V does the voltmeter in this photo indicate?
5 V
